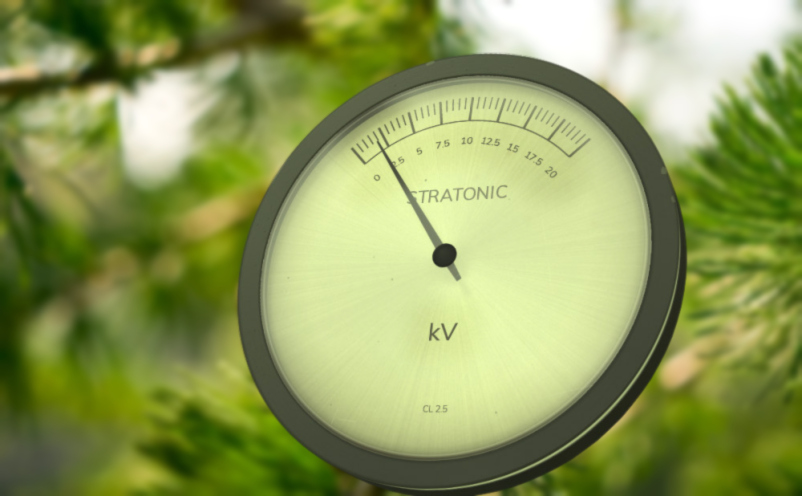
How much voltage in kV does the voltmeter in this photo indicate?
2 kV
